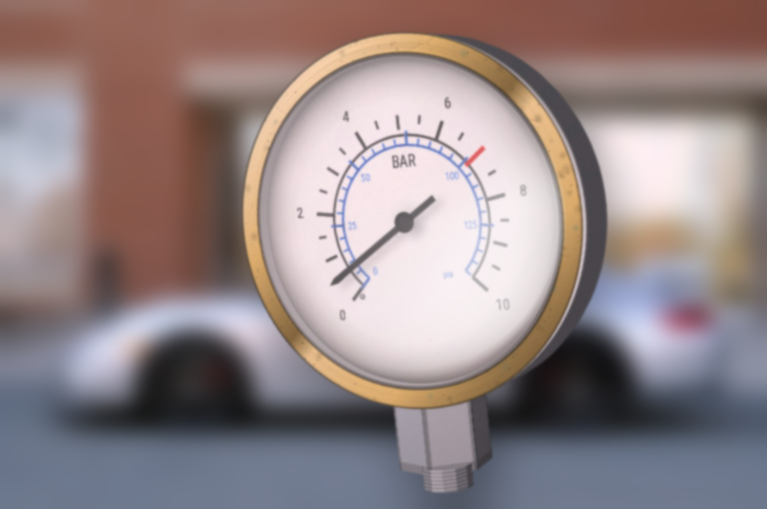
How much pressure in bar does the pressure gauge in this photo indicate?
0.5 bar
